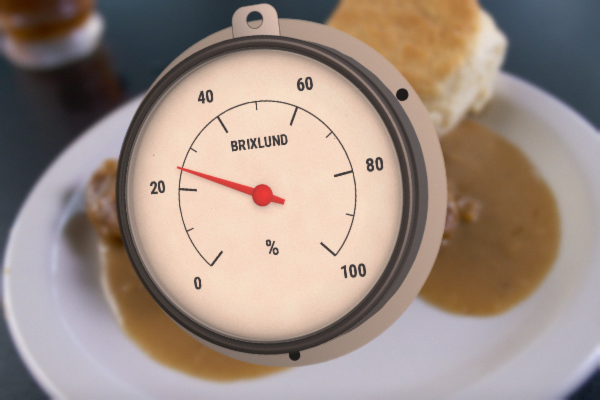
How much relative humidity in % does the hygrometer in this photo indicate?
25 %
